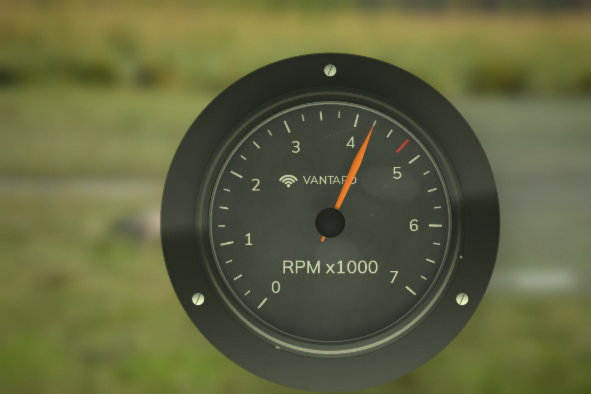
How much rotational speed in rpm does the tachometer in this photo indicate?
4250 rpm
